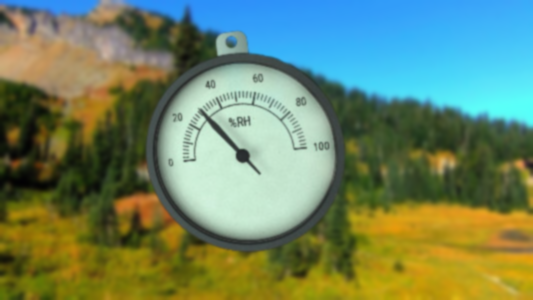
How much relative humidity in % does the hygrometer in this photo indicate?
30 %
